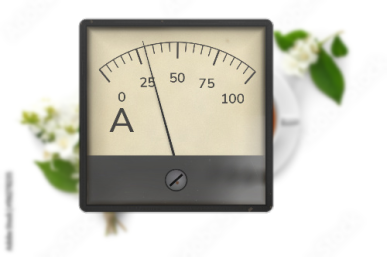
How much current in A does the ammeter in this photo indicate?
30 A
